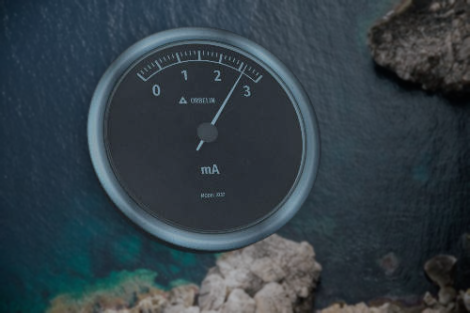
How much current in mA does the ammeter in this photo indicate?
2.6 mA
